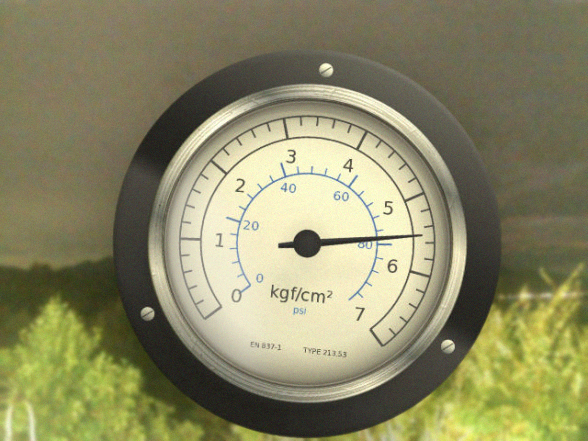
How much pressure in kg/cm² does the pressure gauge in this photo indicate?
5.5 kg/cm²
